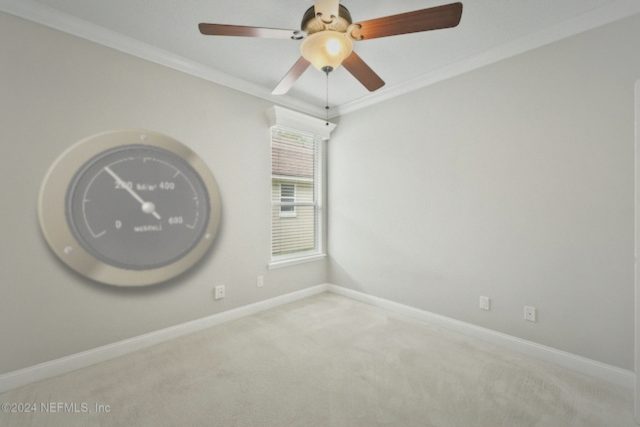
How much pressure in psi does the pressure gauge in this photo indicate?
200 psi
